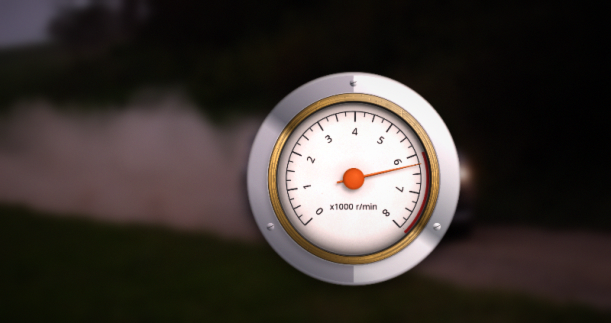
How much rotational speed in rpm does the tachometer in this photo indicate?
6250 rpm
